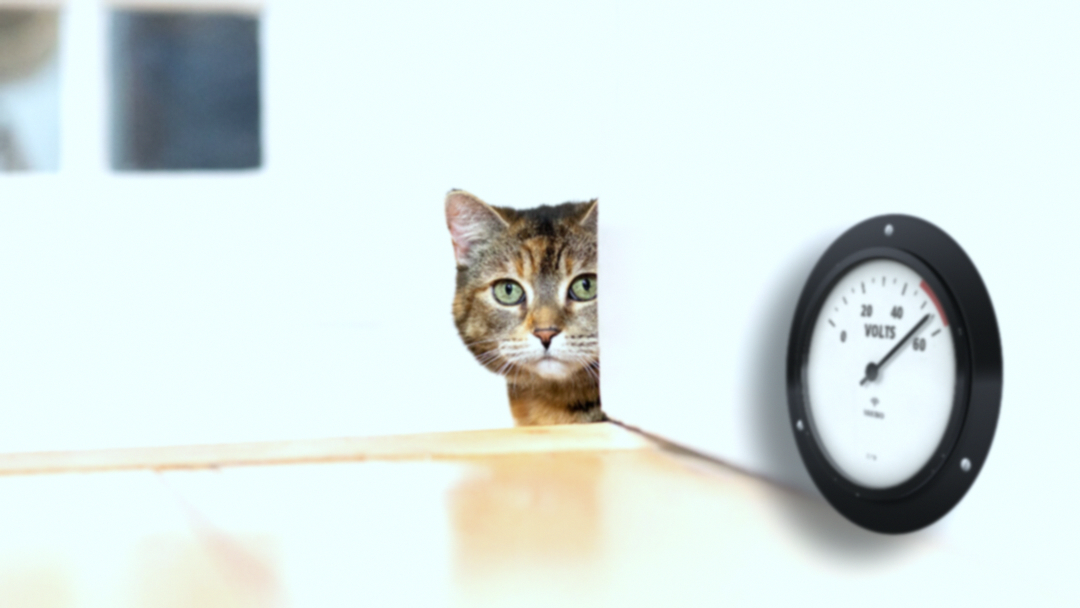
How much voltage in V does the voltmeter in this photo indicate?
55 V
